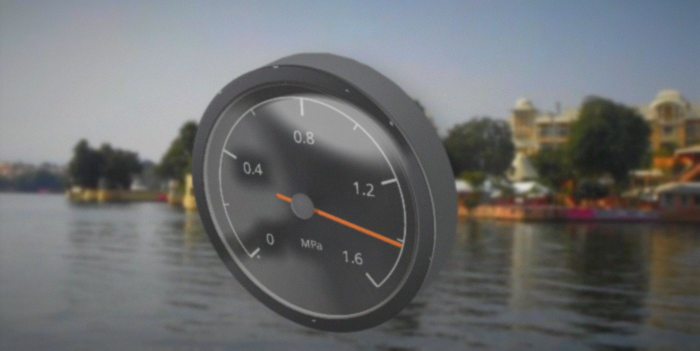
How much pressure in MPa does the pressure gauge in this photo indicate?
1.4 MPa
